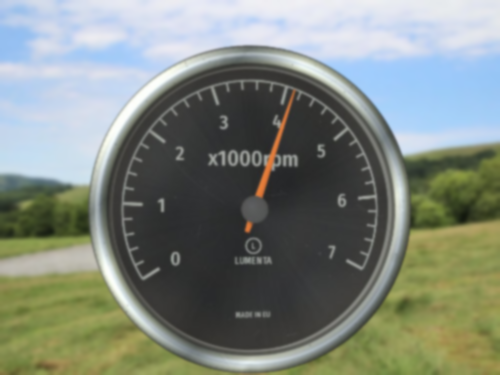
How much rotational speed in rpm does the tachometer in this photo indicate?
4100 rpm
